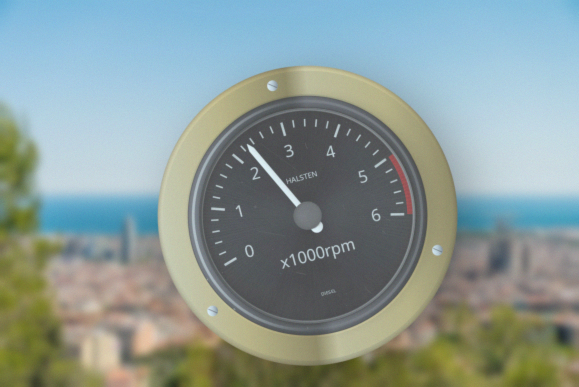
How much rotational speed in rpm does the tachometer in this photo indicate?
2300 rpm
